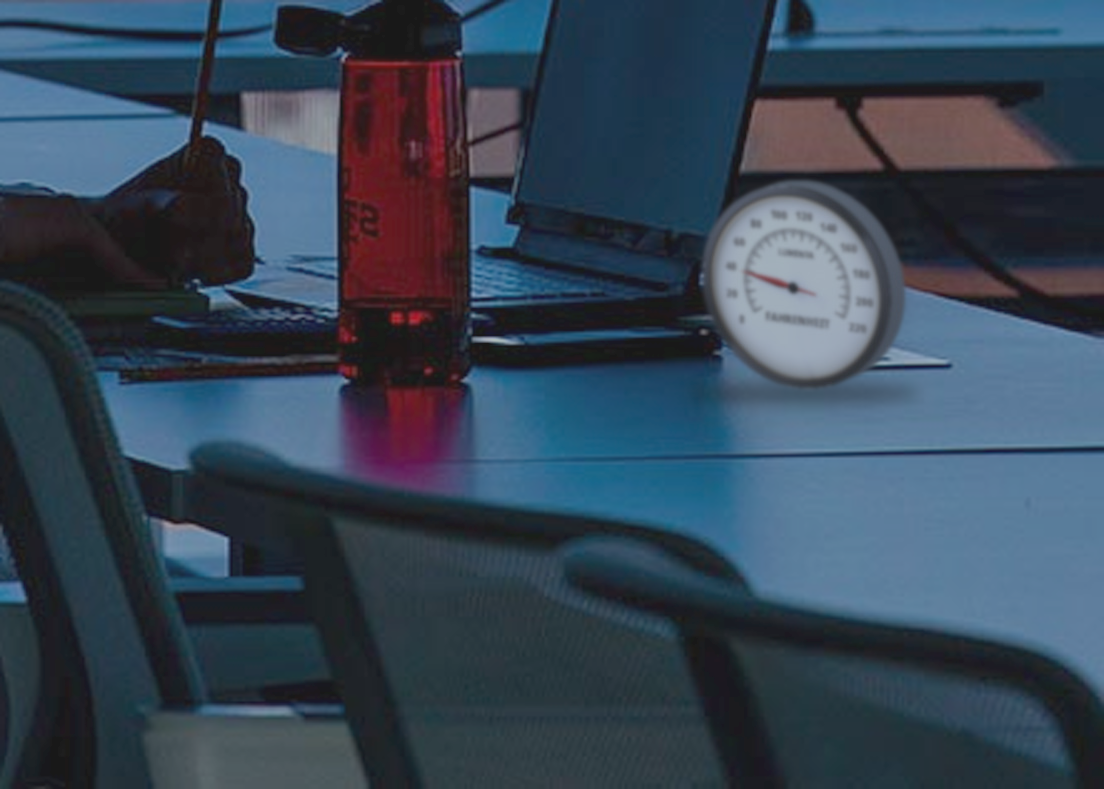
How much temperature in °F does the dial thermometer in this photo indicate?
40 °F
